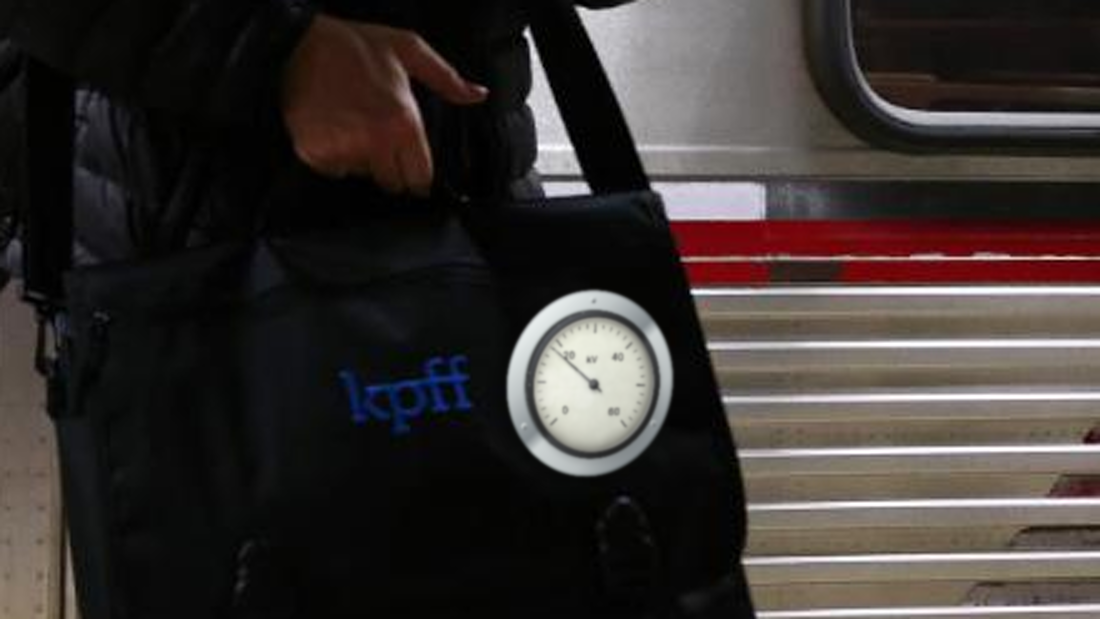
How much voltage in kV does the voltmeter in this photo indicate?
18 kV
